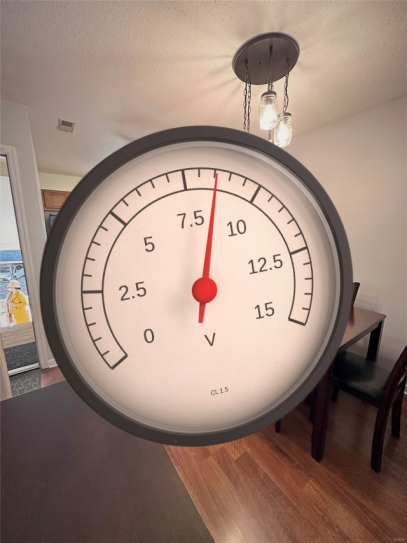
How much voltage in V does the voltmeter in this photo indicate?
8.5 V
